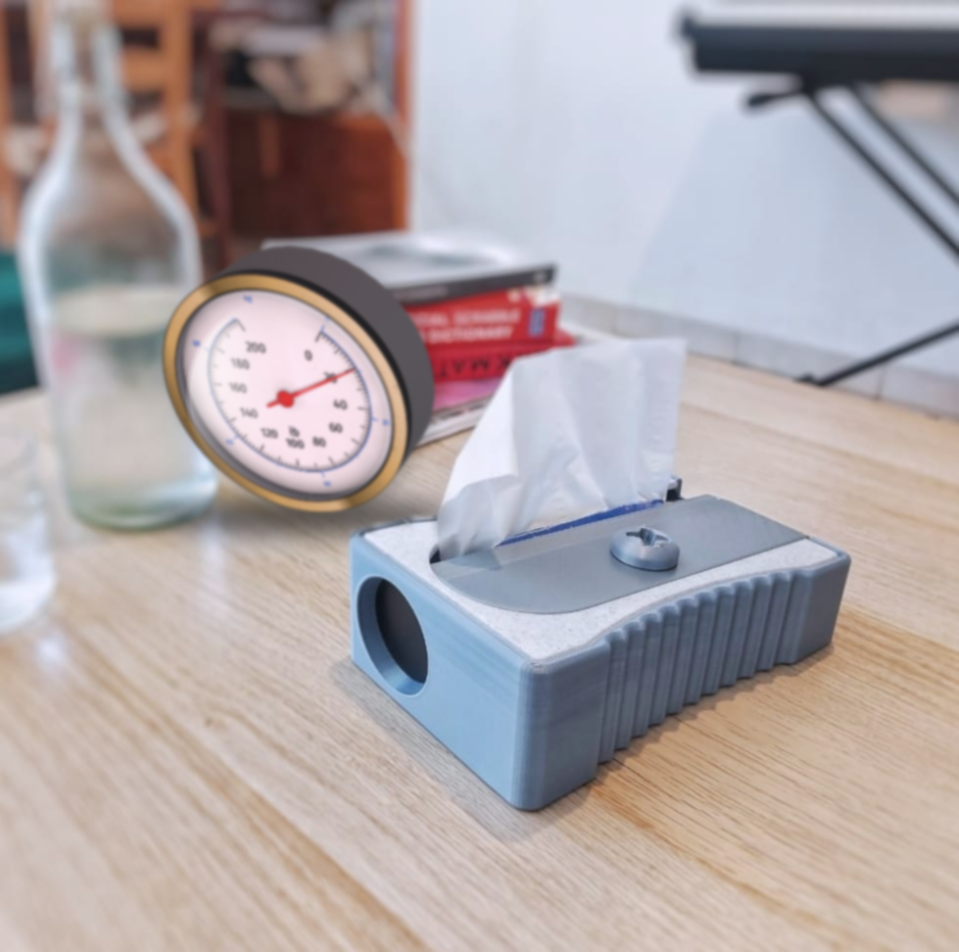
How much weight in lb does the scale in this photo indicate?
20 lb
